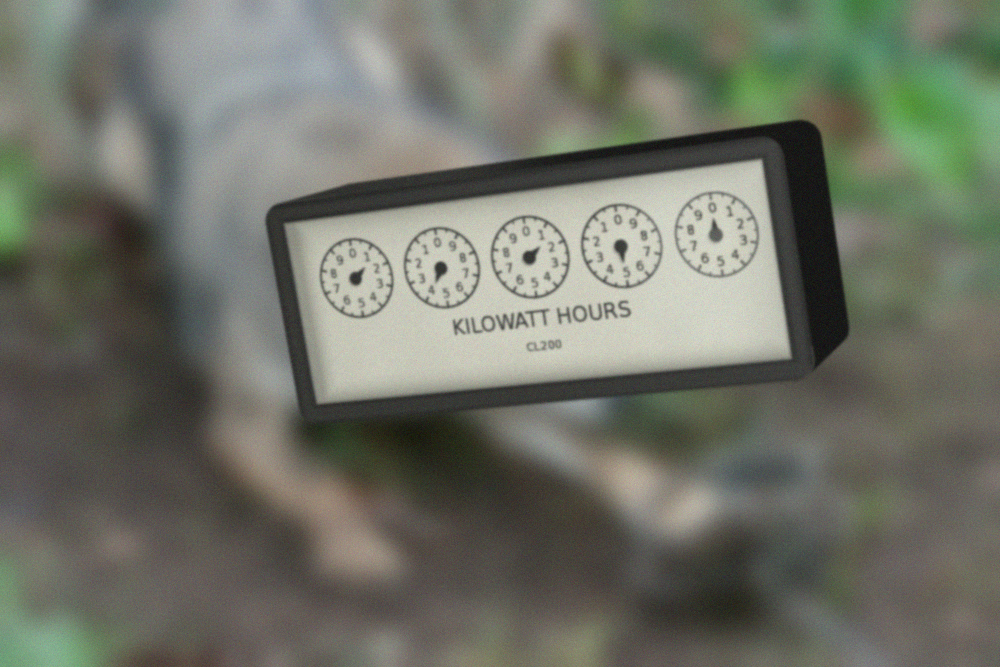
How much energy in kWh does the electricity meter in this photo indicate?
14150 kWh
